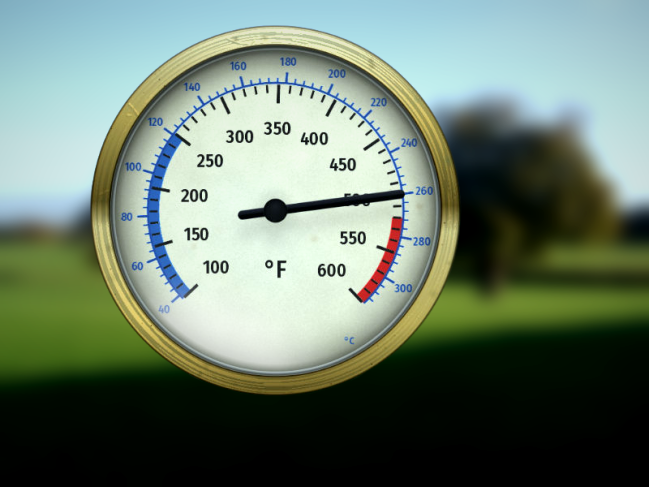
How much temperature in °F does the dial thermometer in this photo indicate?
500 °F
